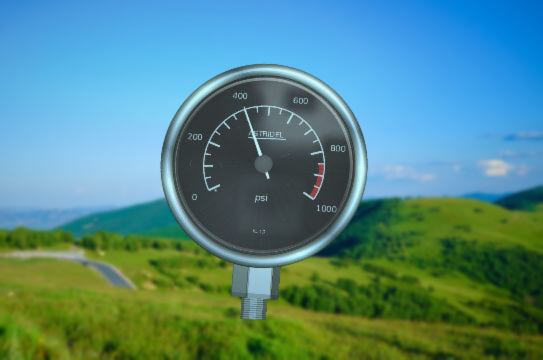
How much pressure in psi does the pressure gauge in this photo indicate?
400 psi
